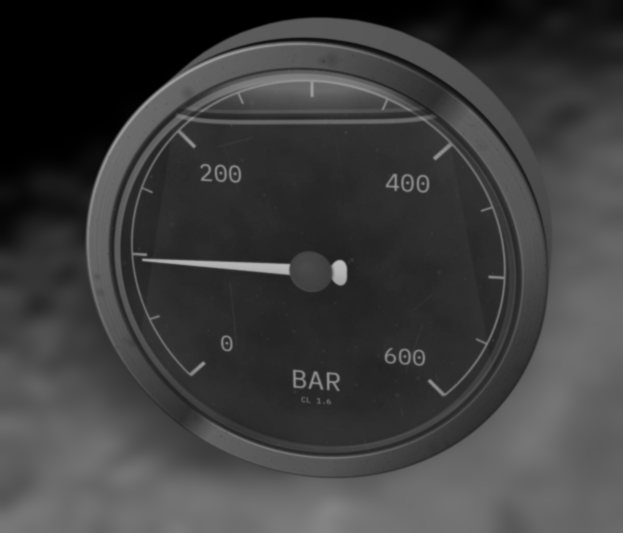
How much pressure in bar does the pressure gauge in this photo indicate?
100 bar
